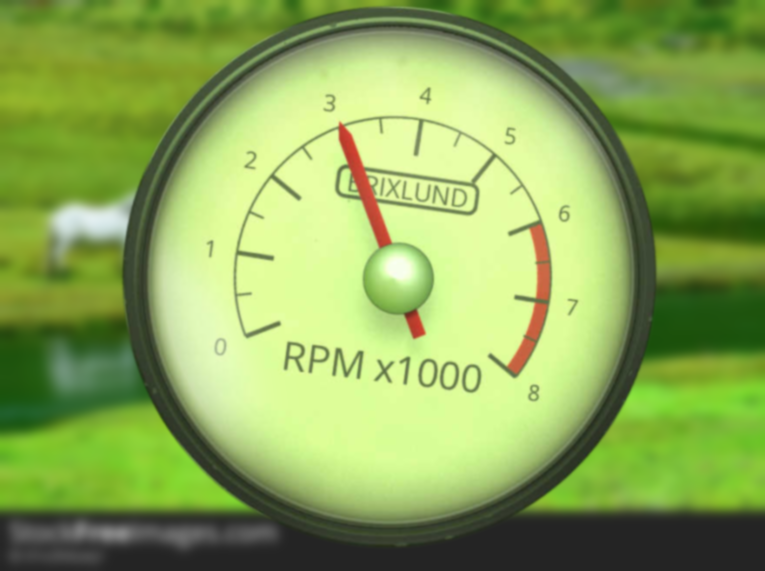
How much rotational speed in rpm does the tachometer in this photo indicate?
3000 rpm
